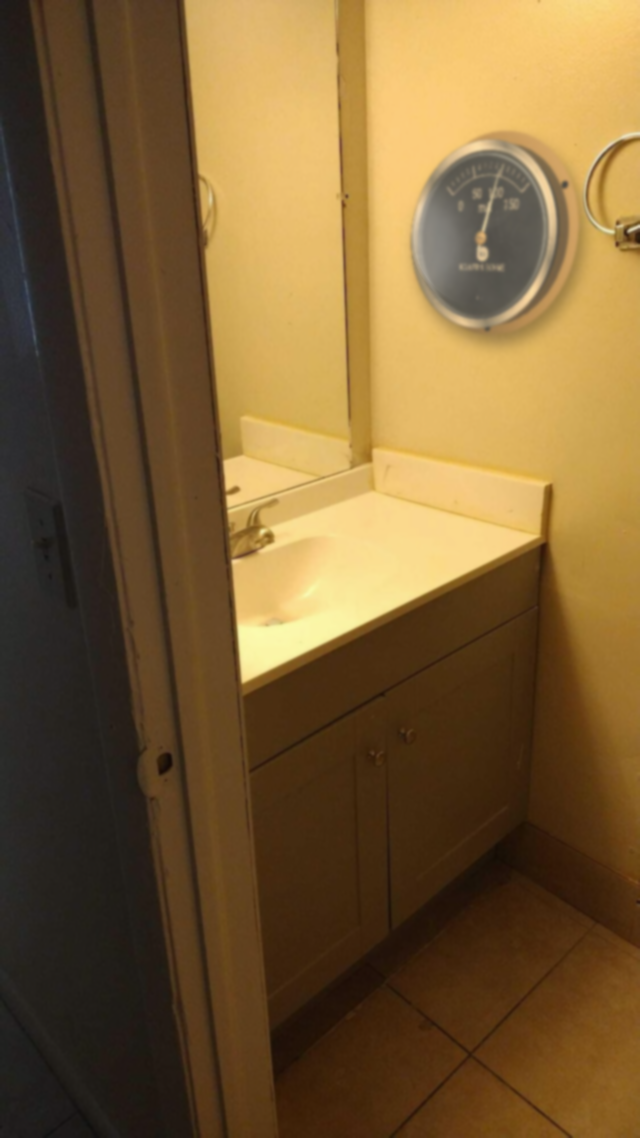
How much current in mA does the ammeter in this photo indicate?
100 mA
